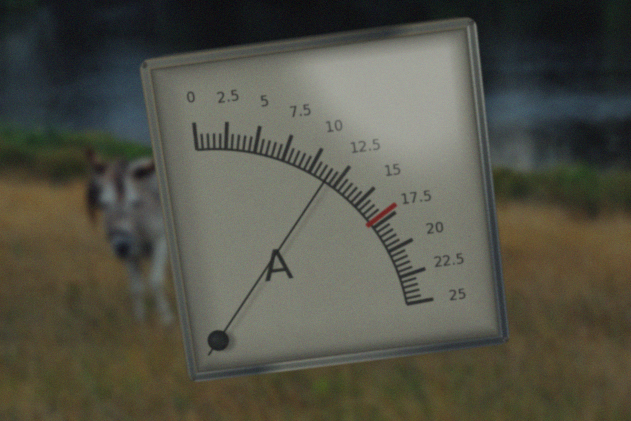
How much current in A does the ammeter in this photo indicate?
11.5 A
